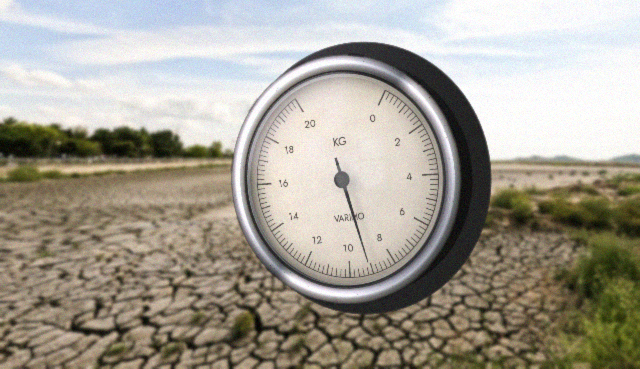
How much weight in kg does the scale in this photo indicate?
9 kg
